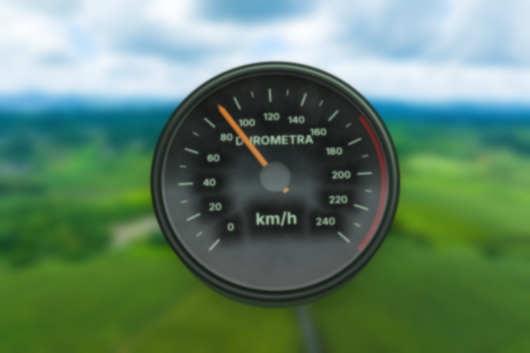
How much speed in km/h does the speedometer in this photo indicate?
90 km/h
